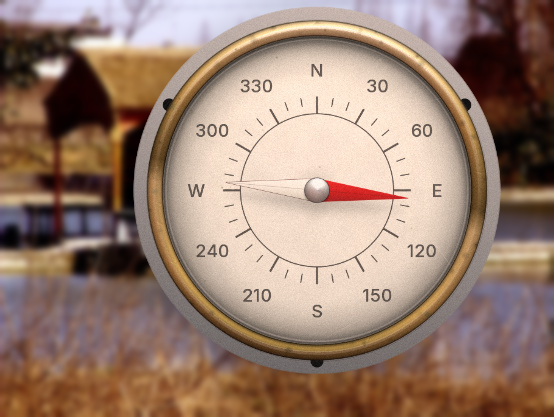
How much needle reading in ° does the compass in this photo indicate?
95 °
